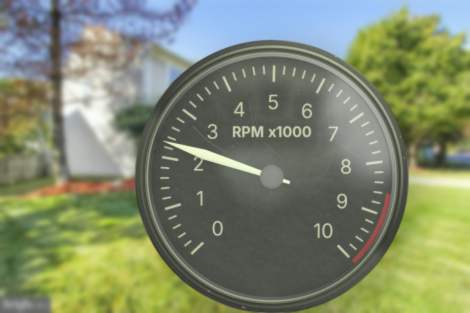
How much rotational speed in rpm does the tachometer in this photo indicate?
2300 rpm
